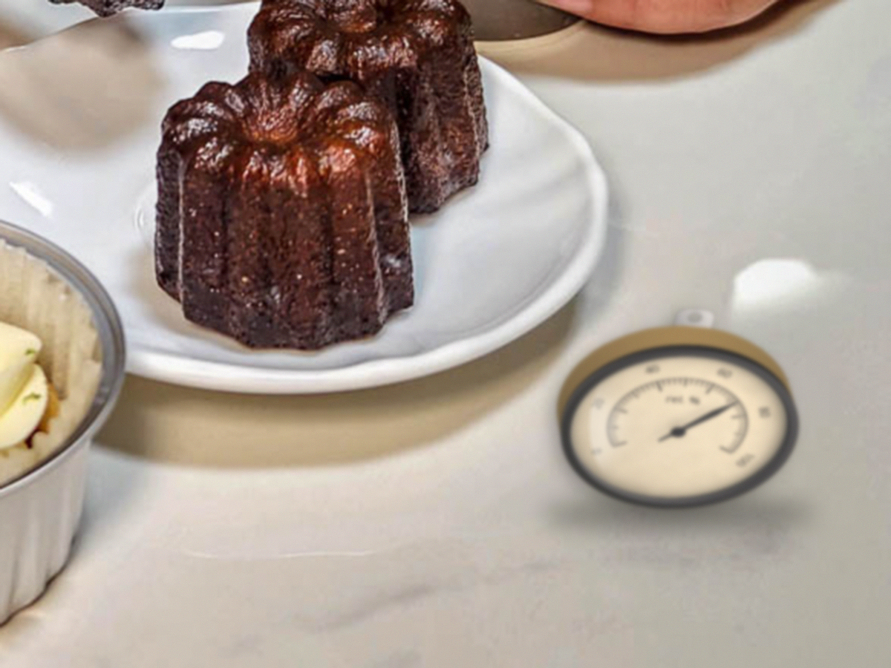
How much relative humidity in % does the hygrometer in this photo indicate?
70 %
